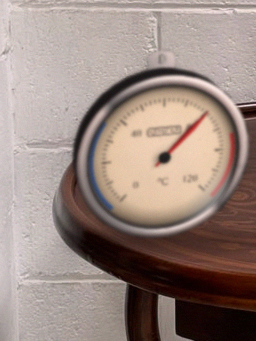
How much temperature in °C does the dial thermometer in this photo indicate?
80 °C
